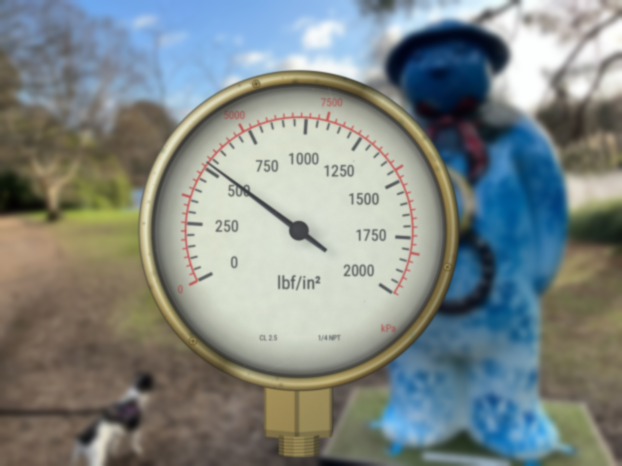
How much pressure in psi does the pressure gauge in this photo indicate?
525 psi
